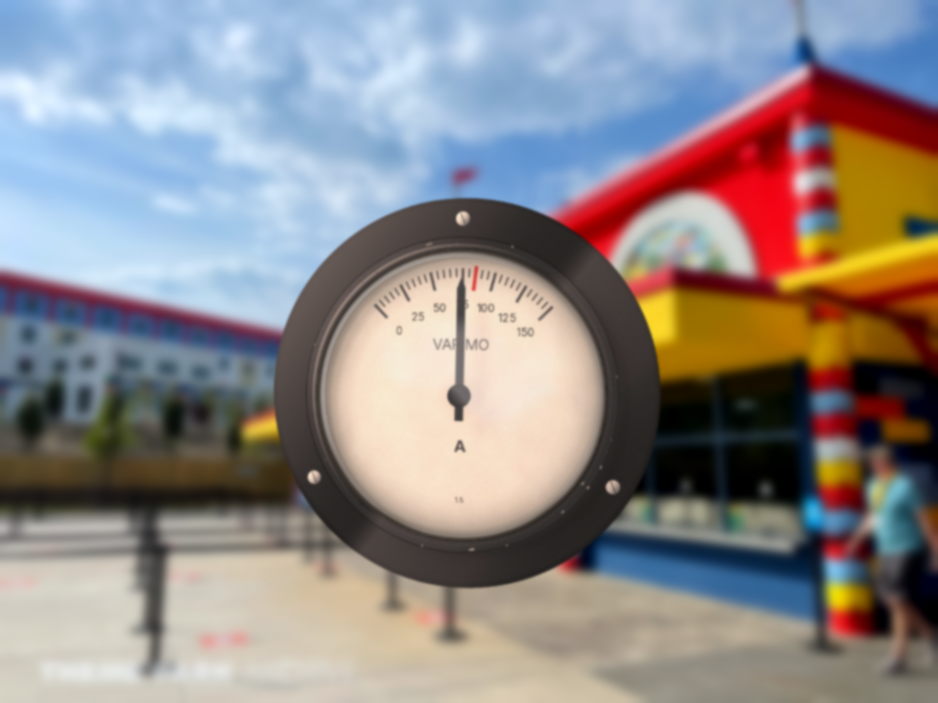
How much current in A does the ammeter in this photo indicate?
75 A
